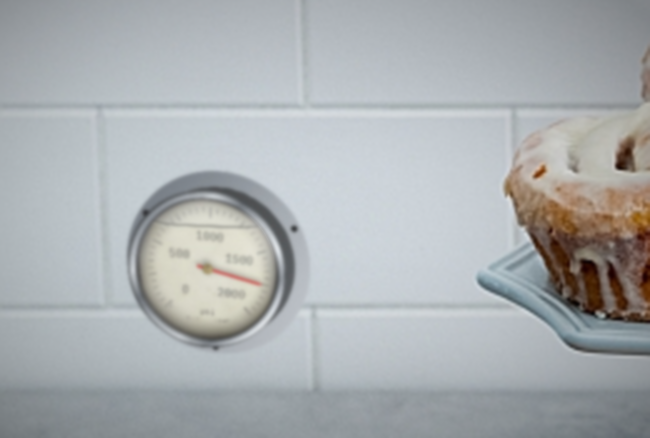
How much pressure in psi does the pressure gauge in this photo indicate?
1750 psi
